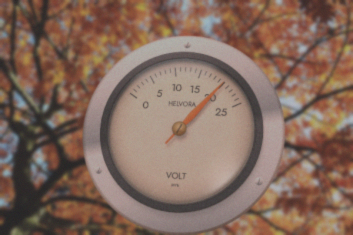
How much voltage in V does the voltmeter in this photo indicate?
20 V
